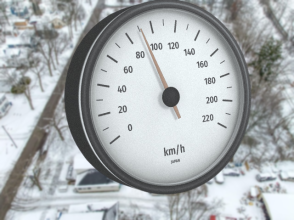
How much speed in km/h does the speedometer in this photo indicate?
90 km/h
